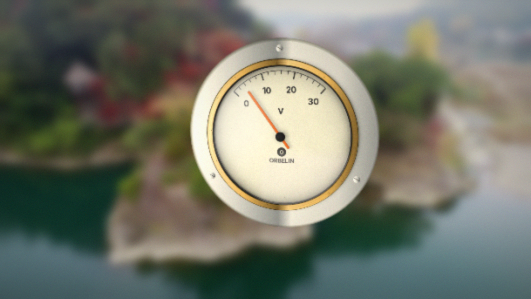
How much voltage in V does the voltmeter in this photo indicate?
4 V
